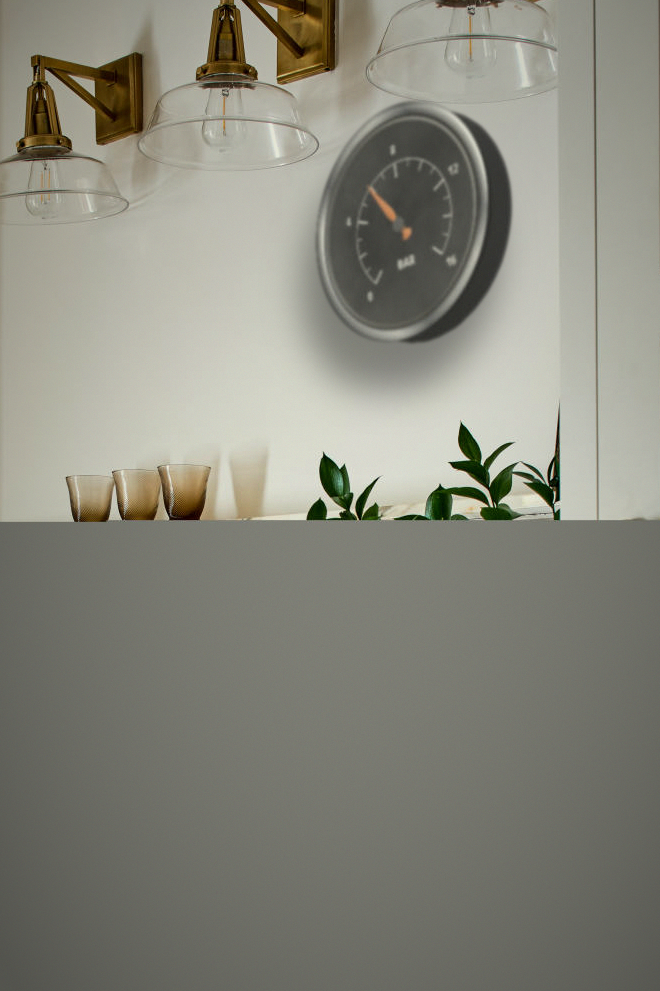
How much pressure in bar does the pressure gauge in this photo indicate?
6 bar
